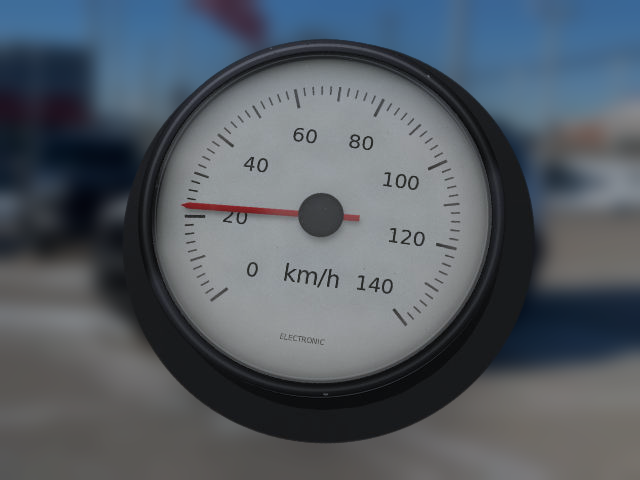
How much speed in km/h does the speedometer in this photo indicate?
22 km/h
